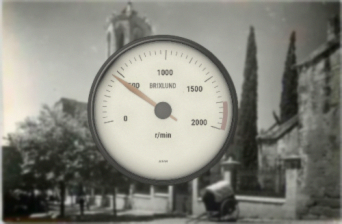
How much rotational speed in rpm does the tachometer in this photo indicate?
450 rpm
